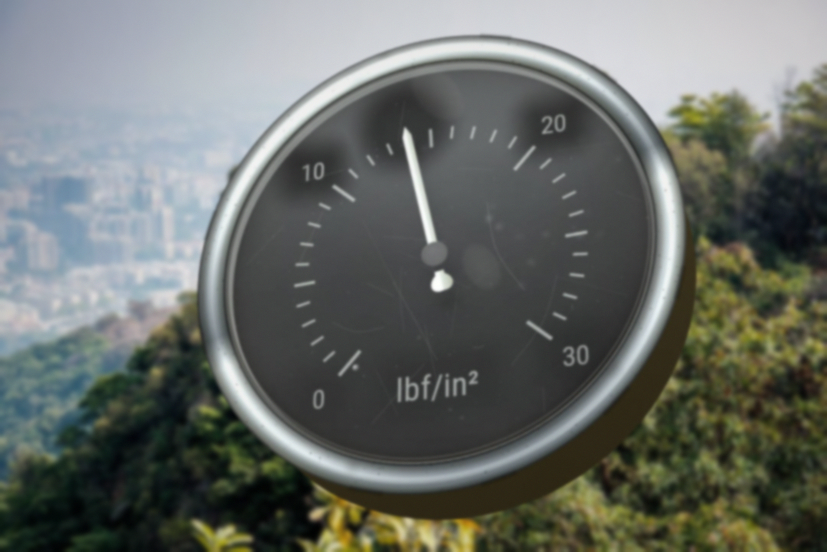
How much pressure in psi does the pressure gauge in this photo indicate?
14 psi
